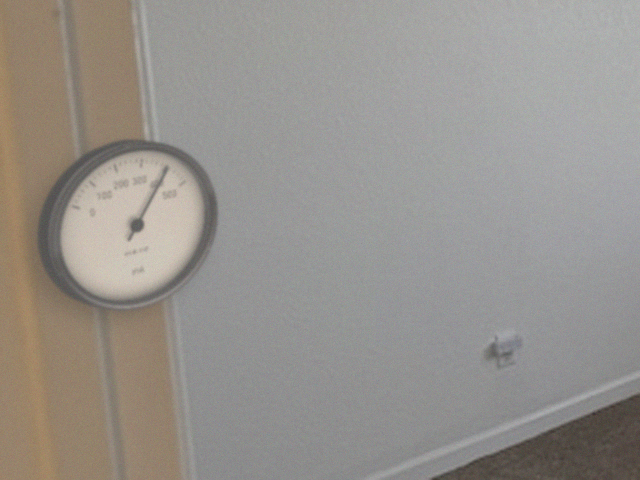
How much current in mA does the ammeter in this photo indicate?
400 mA
